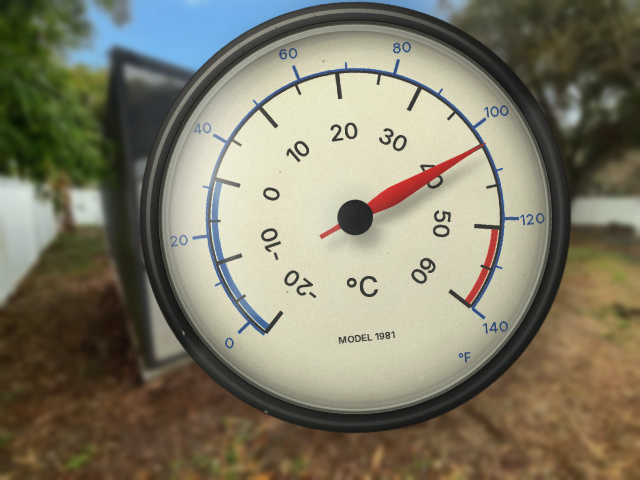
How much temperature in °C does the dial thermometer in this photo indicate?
40 °C
